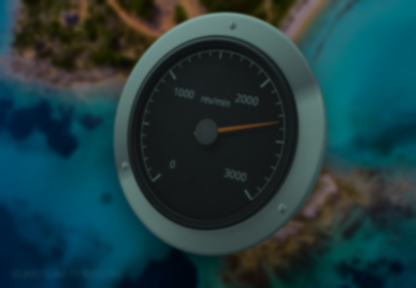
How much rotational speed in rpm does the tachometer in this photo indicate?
2350 rpm
